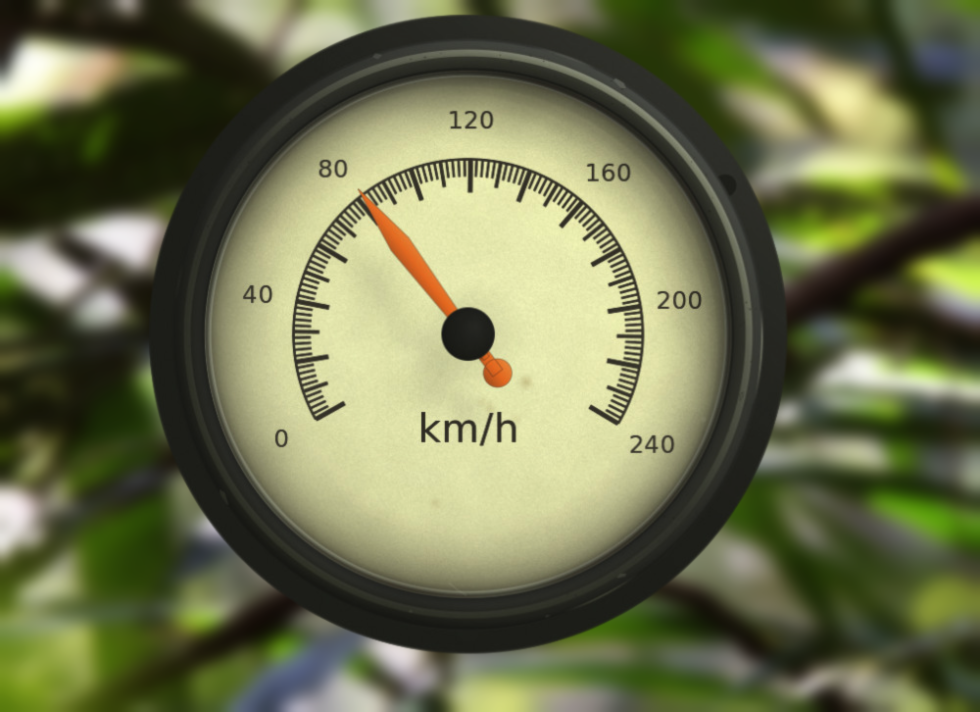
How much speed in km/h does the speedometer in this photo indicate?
82 km/h
